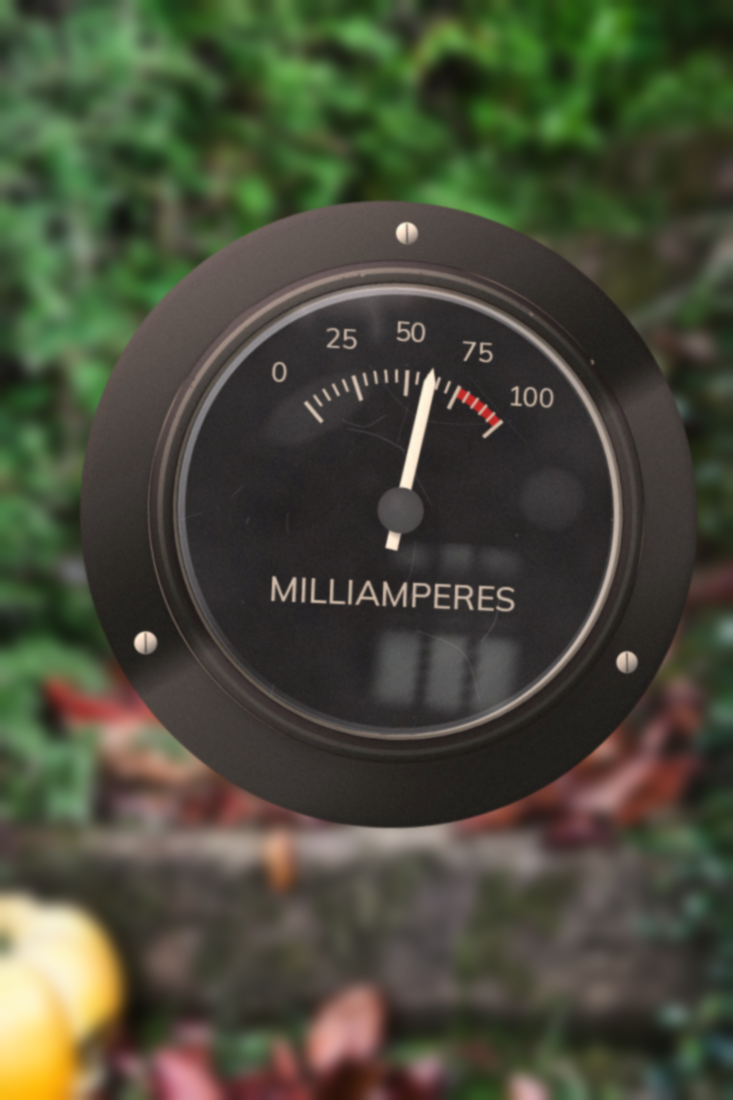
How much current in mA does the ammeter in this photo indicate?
60 mA
